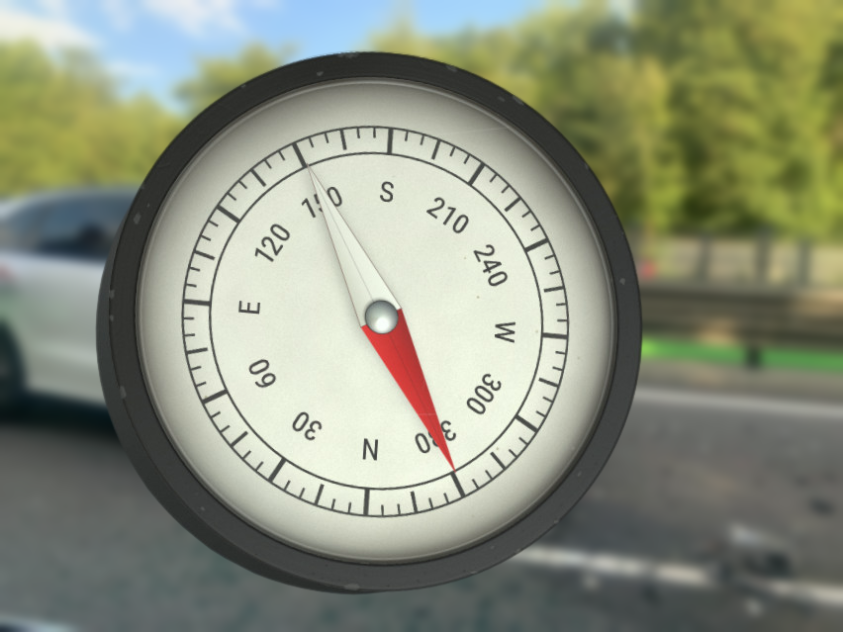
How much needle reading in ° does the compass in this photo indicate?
330 °
